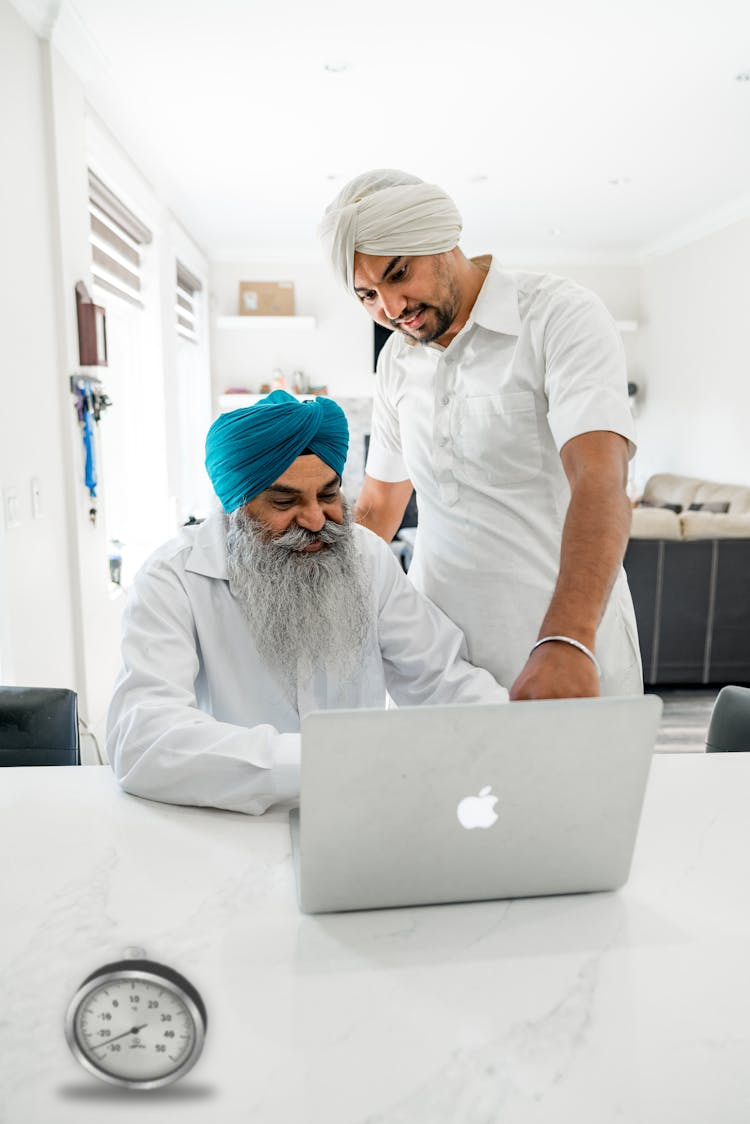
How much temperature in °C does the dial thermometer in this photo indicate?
-25 °C
